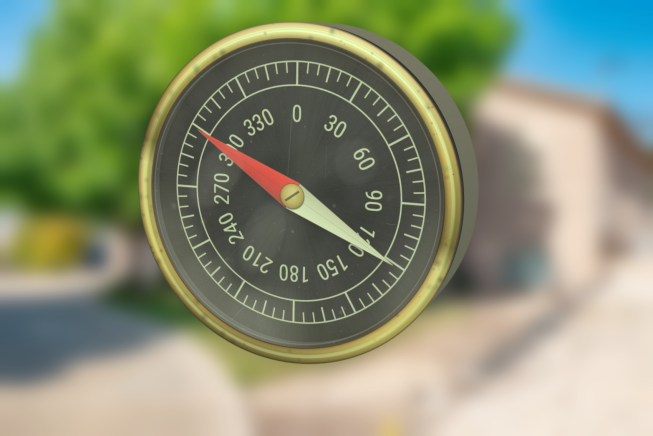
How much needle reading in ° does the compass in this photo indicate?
300 °
